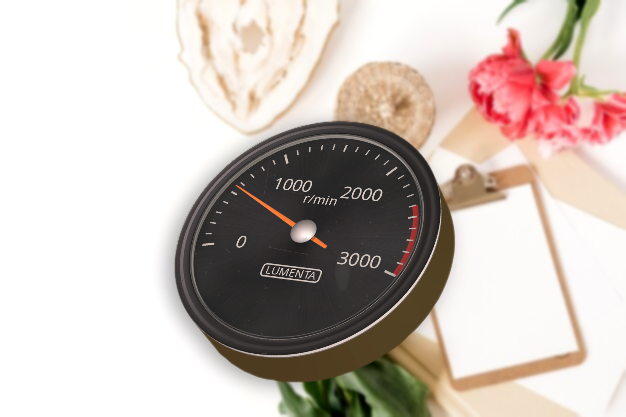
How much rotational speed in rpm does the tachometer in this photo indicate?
550 rpm
